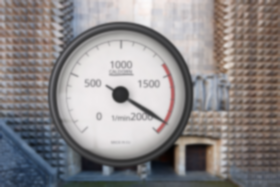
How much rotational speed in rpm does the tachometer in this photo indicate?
1900 rpm
